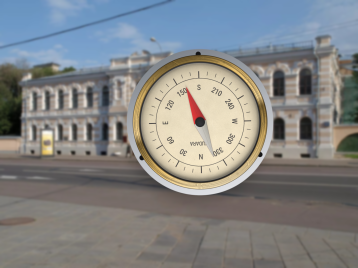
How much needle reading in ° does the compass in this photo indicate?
160 °
